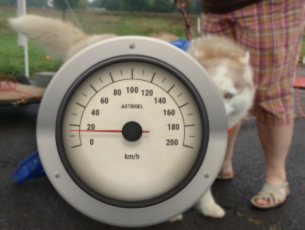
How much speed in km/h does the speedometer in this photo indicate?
15 km/h
